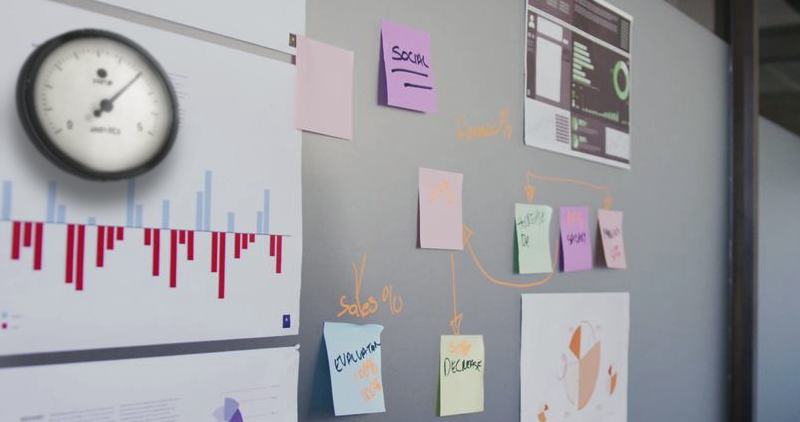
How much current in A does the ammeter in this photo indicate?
3.5 A
